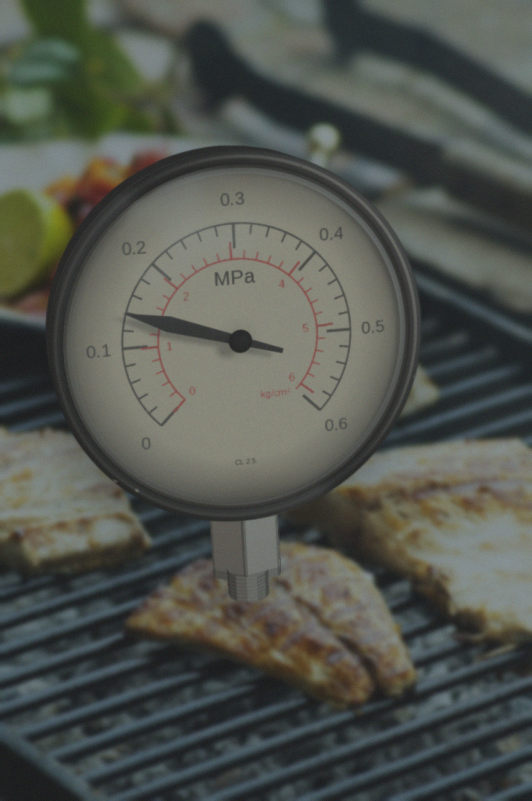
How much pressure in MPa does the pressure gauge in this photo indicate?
0.14 MPa
